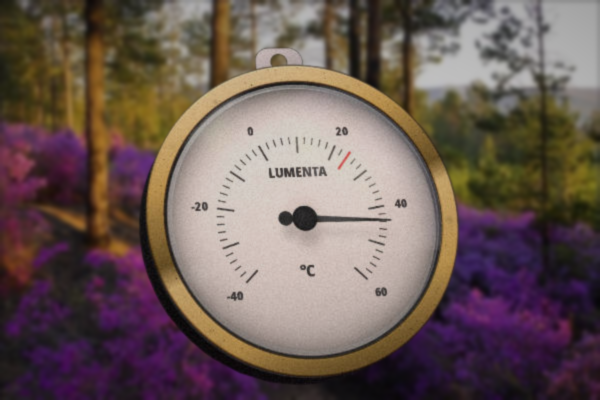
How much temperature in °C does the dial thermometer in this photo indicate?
44 °C
